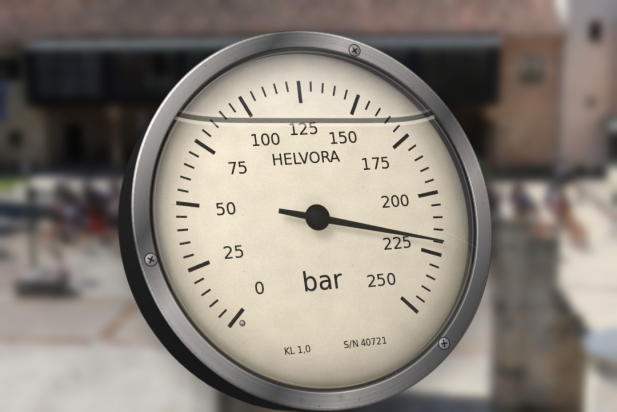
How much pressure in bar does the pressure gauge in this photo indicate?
220 bar
